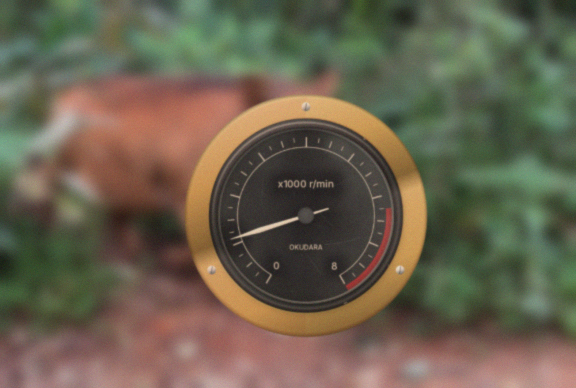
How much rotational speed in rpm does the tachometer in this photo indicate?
1125 rpm
